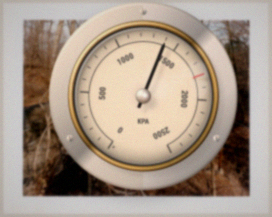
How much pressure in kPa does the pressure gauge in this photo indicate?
1400 kPa
